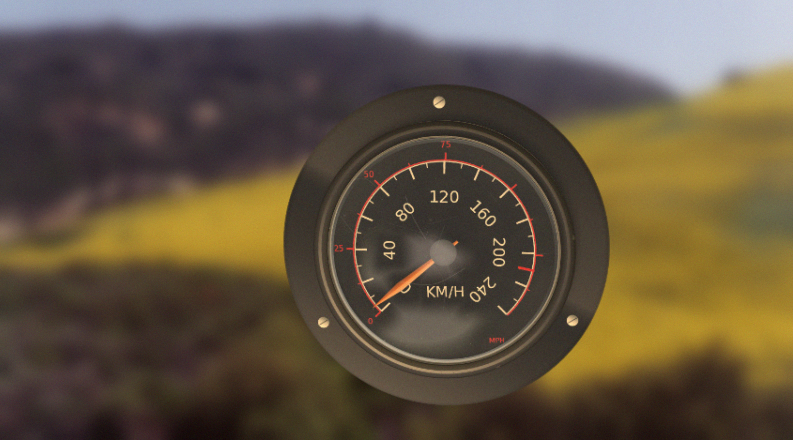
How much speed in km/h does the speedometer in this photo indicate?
5 km/h
